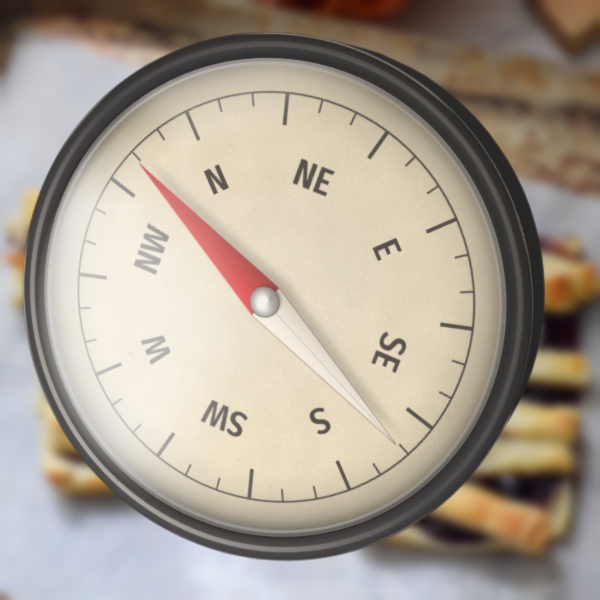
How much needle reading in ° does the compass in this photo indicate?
340 °
